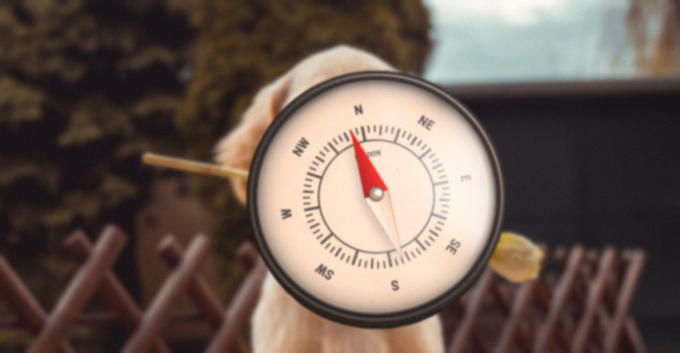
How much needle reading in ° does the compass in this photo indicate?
350 °
